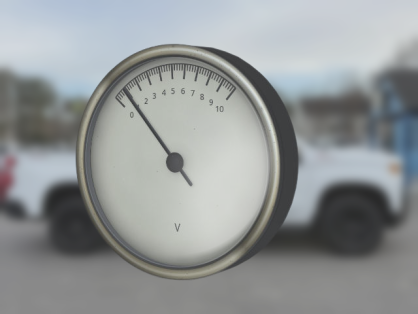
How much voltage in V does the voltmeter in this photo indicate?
1 V
